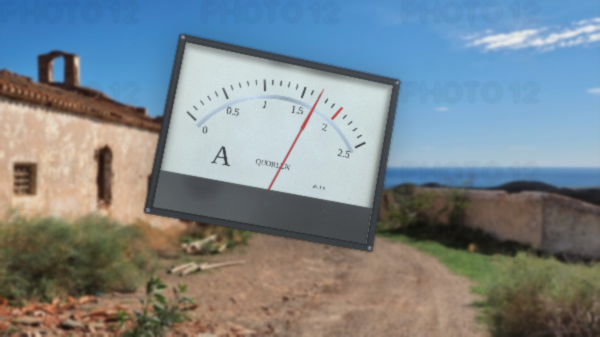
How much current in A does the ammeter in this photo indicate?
1.7 A
